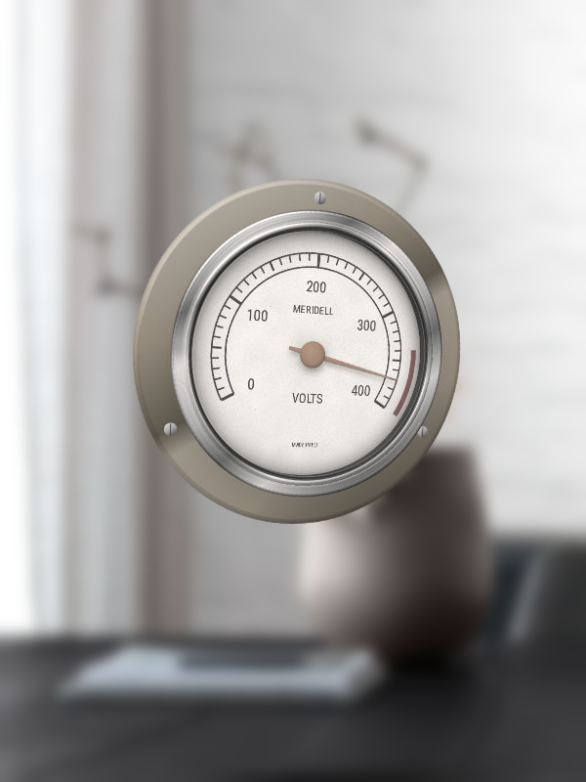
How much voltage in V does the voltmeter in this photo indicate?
370 V
